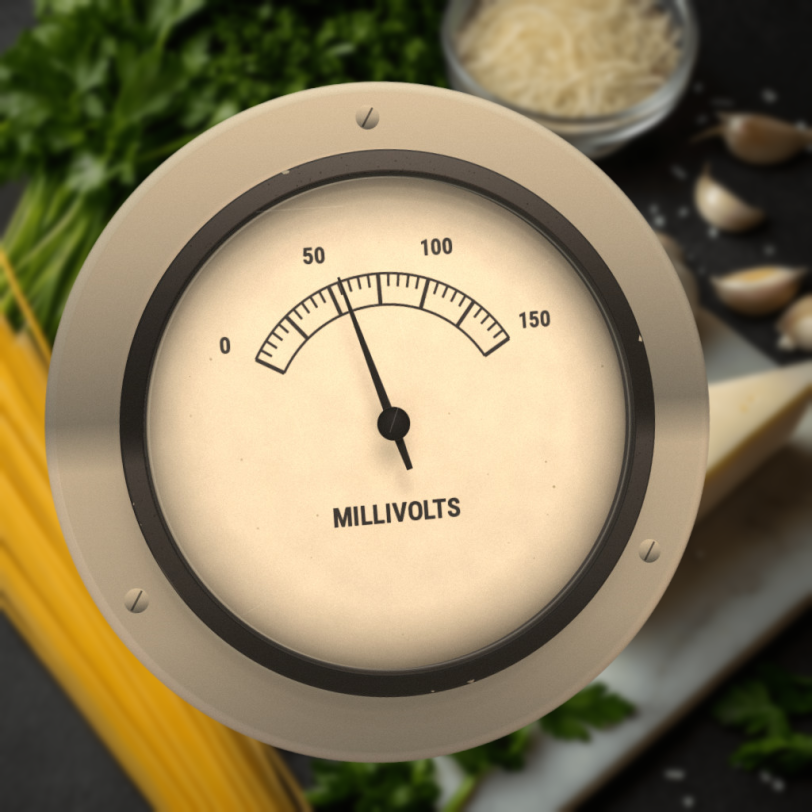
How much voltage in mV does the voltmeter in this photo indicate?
55 mV
